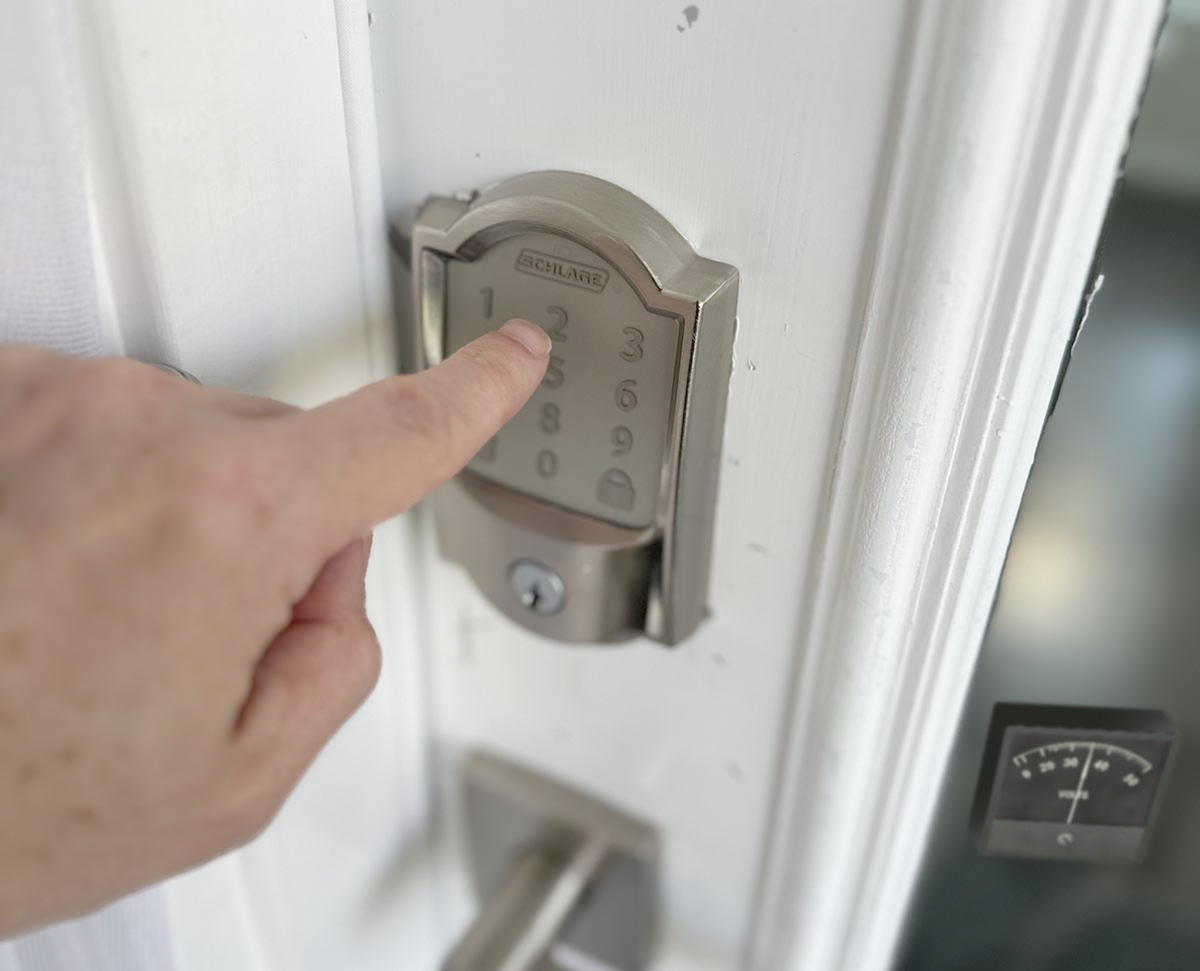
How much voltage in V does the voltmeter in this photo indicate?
35 V
